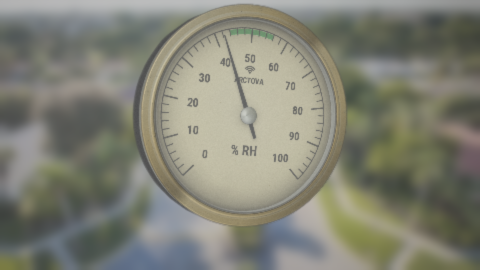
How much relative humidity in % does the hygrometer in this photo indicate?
42 %
